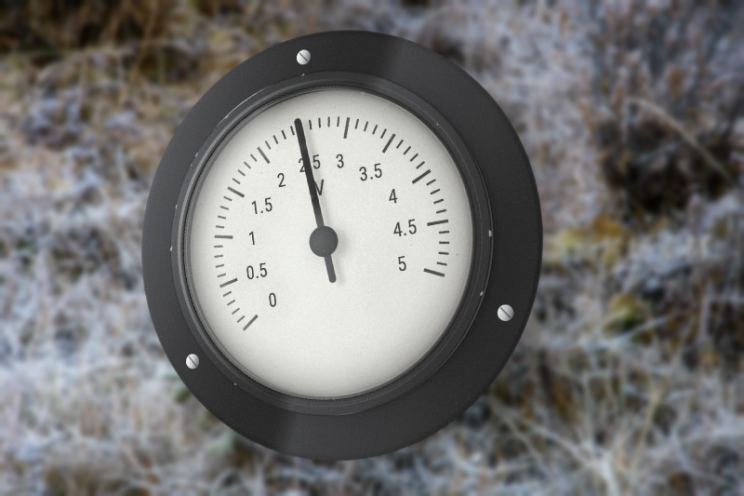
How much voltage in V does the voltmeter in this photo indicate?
2.5 V
